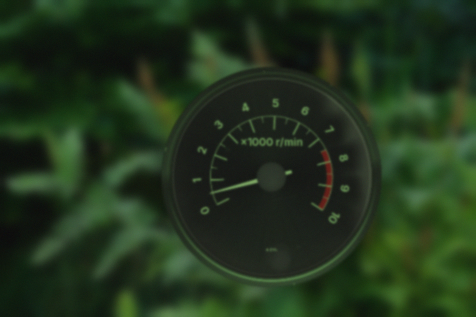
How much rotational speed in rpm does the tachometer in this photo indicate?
500 rpm
